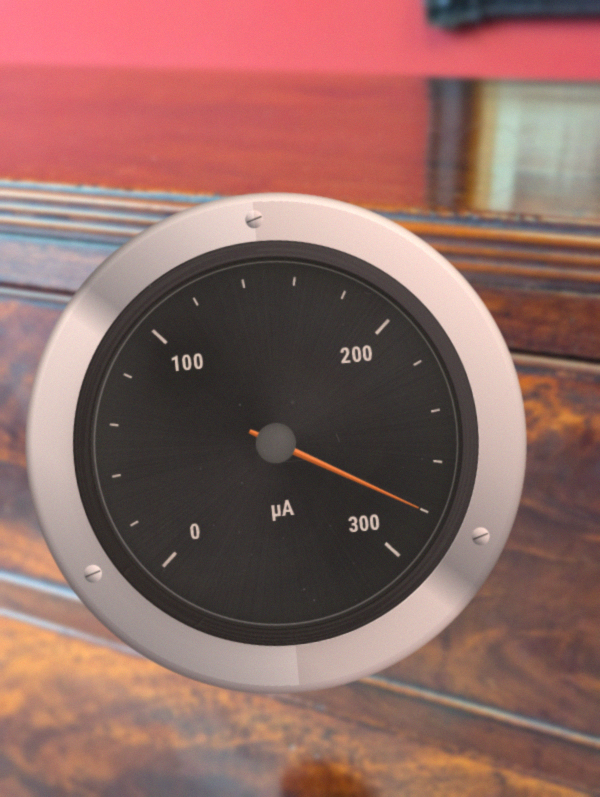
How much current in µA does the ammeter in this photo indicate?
280 µA
